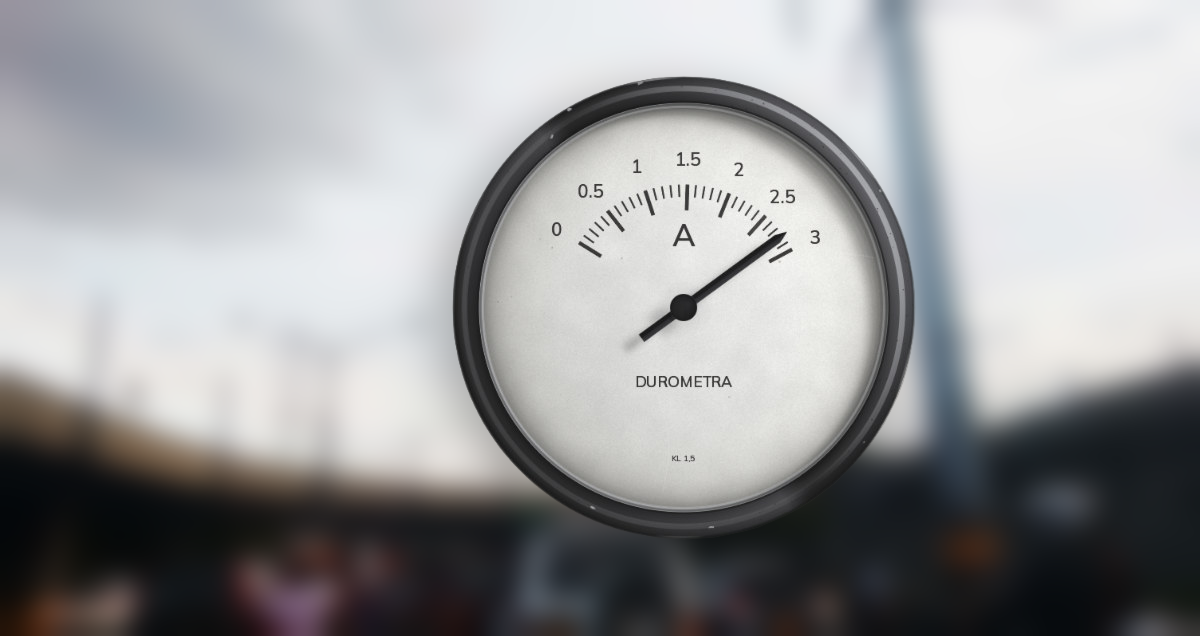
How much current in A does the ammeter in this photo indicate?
2.8 A
